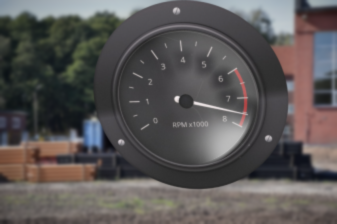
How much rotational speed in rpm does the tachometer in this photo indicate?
7500 rpm
